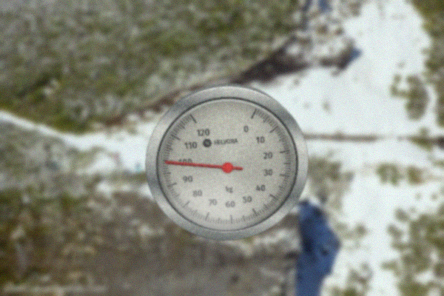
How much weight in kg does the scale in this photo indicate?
100 kg
